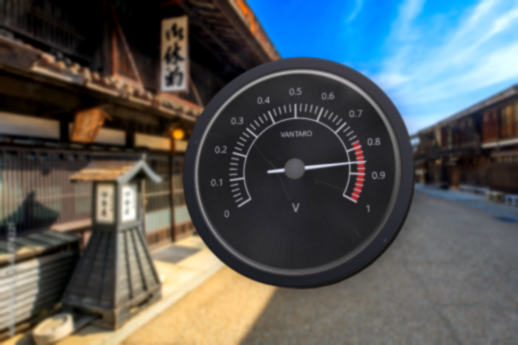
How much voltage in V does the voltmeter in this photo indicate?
0.86 V
